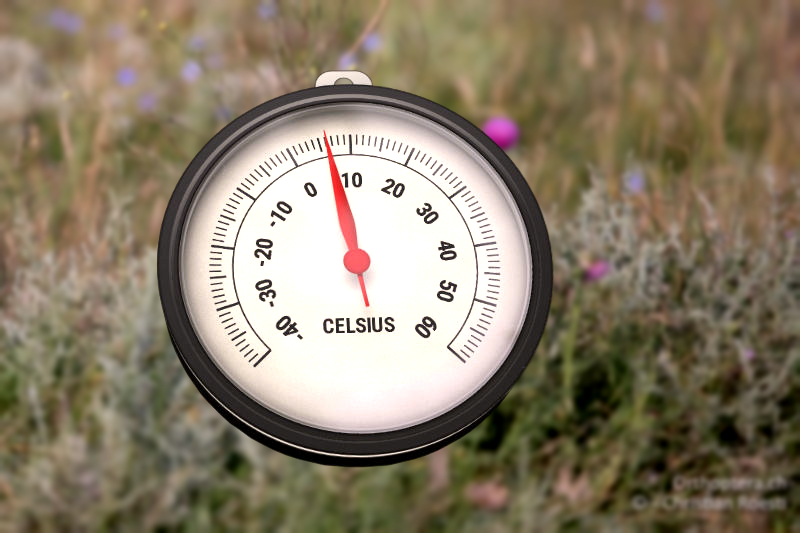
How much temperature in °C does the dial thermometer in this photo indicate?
6 °C
